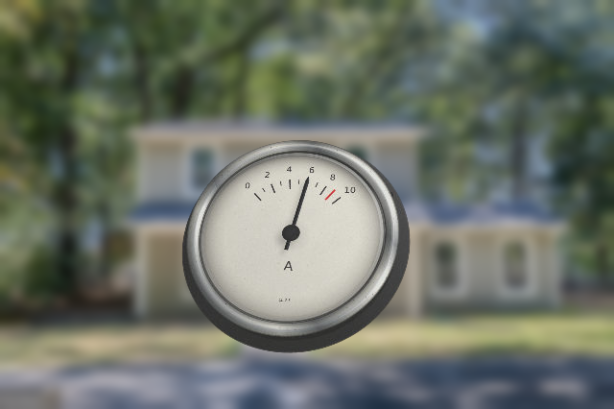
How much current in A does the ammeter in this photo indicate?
6 A
